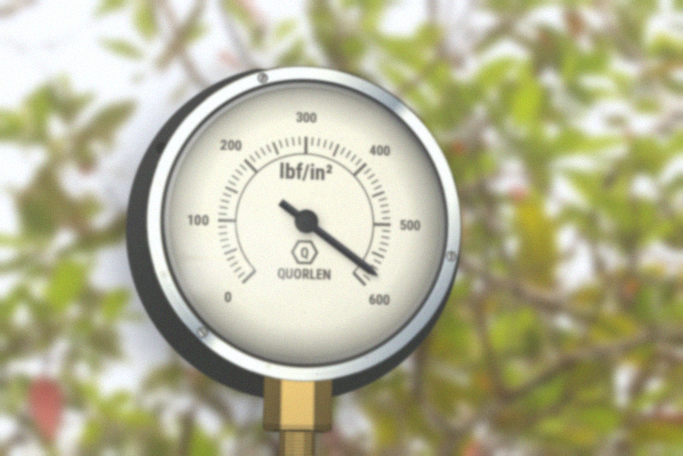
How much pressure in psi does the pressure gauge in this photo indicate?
580 psi
